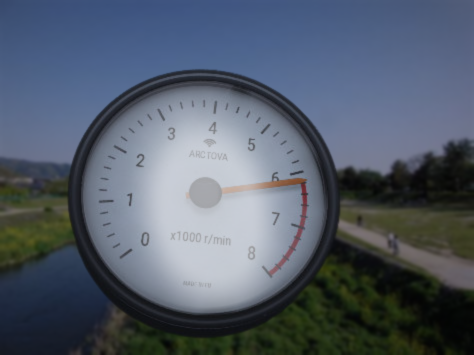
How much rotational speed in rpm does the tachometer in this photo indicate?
6200 rpm
